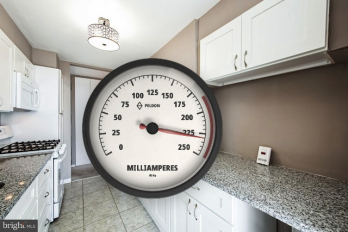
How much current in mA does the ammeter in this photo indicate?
230 mA
